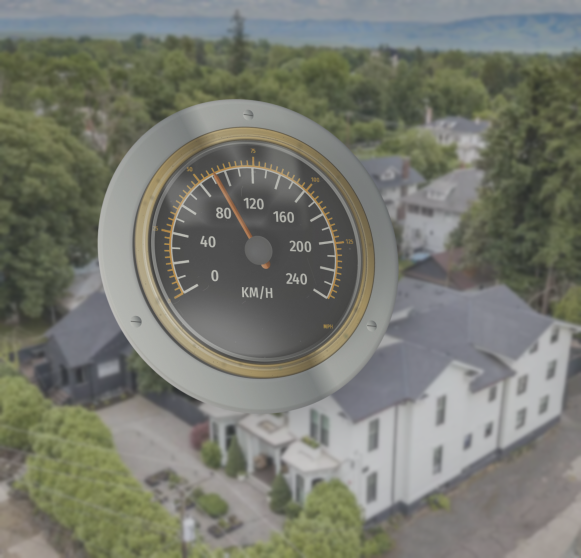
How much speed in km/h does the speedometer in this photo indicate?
90 km/h
